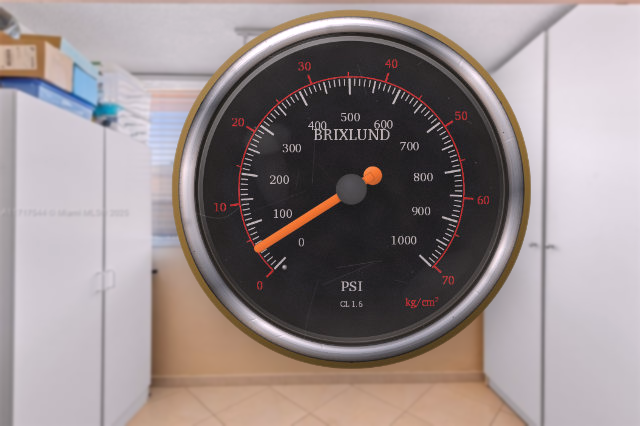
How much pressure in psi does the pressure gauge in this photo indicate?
50 psi
